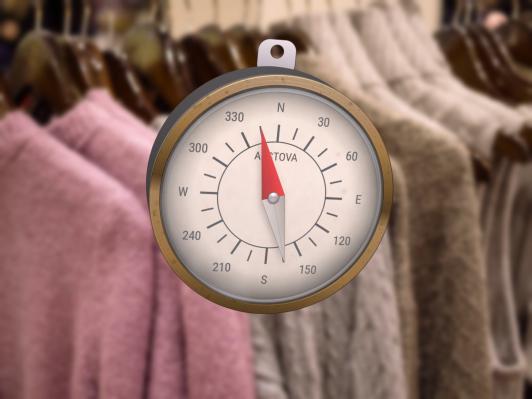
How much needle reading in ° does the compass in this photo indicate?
345 °
